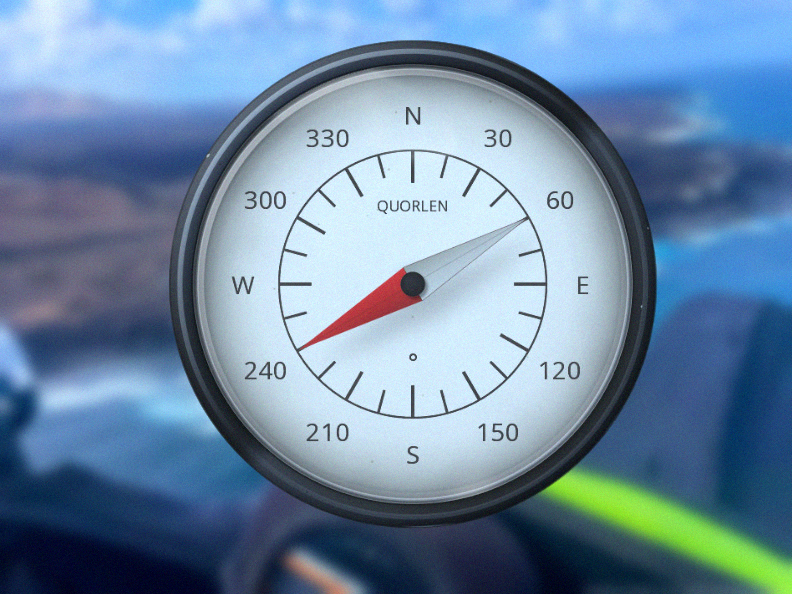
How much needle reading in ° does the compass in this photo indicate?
240 °
